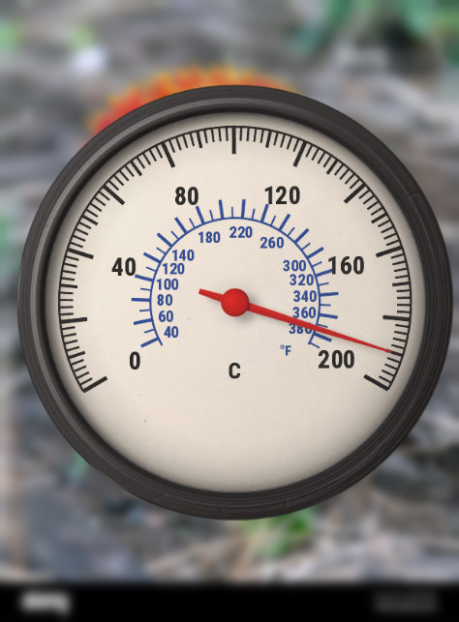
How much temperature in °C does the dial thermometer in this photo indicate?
190 °C
